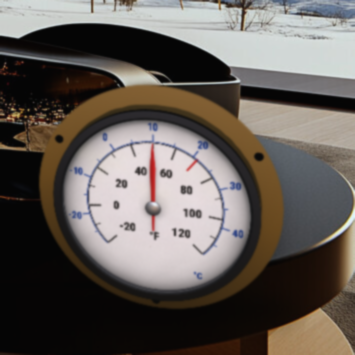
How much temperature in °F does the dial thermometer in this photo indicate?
50 °F
